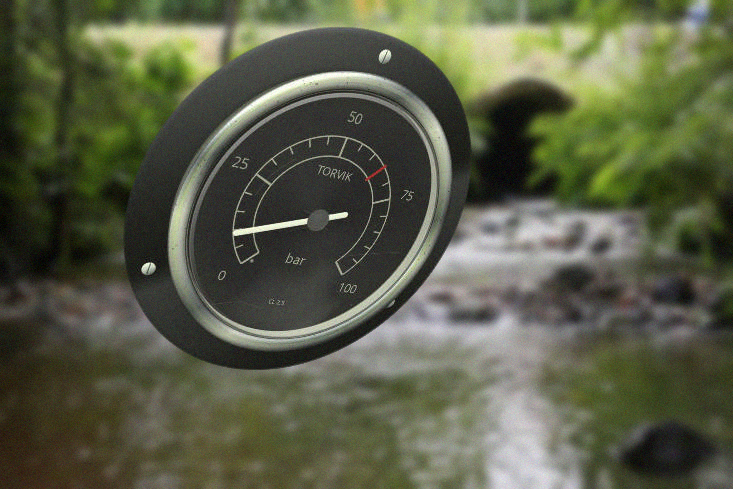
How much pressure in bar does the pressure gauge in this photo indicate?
10 bar
